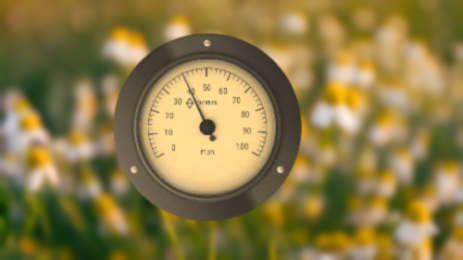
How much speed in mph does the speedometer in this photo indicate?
40 mph
